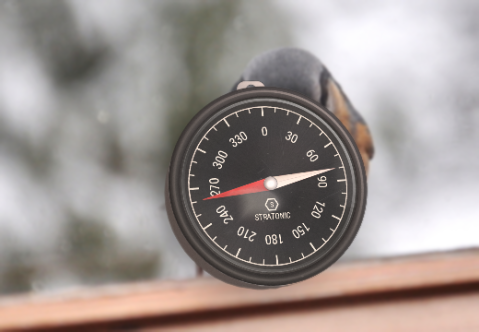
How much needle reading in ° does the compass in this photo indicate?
260 °
